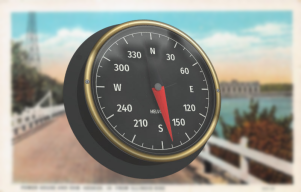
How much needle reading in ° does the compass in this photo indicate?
170 °
